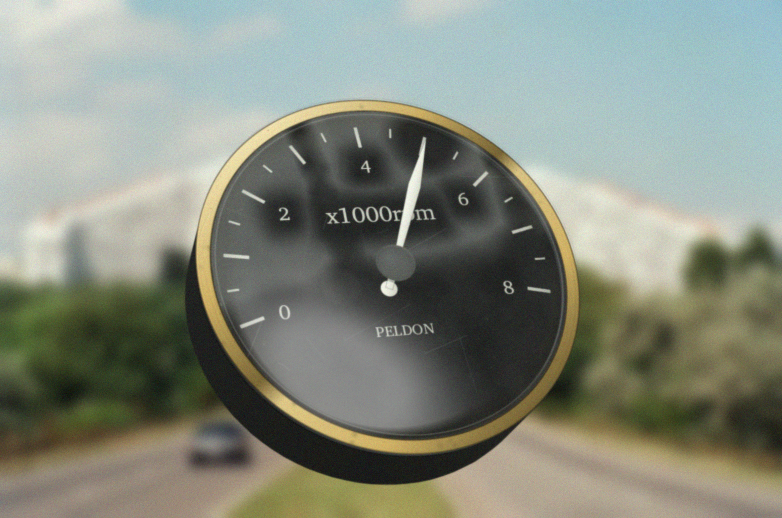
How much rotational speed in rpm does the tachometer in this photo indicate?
5000 rpm
